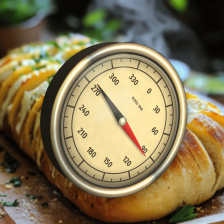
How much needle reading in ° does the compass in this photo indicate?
95 °
